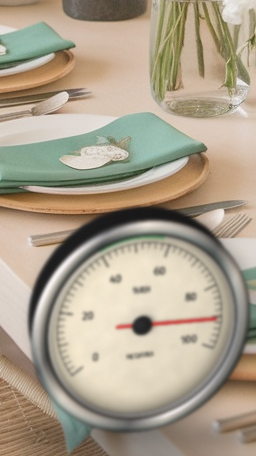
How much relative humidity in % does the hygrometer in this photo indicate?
90 %
